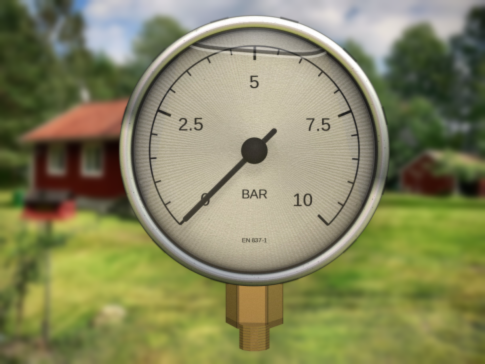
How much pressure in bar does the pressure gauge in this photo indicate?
0 bar
